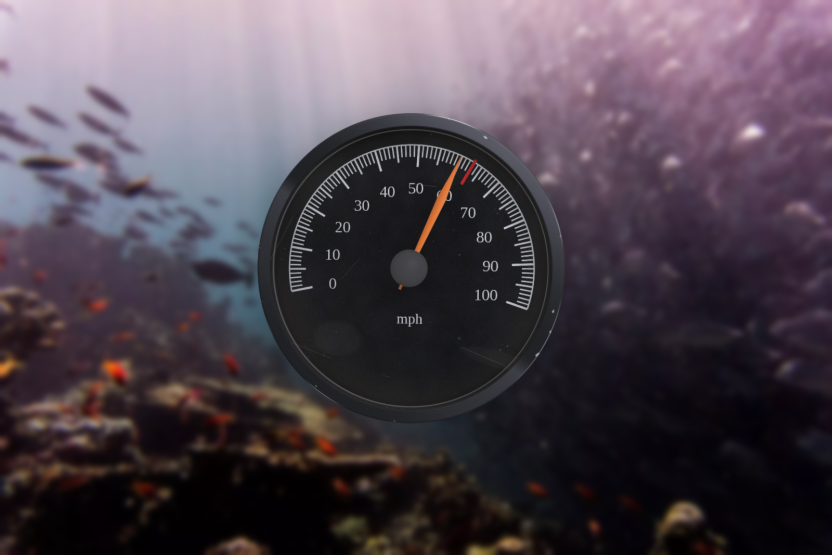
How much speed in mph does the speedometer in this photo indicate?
60 mph
